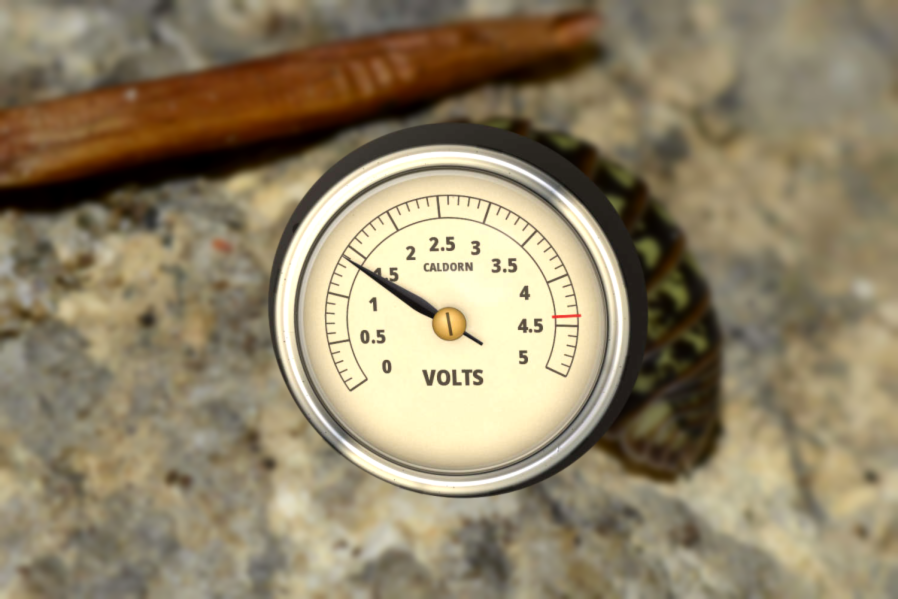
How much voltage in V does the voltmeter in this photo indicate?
1.4 V
